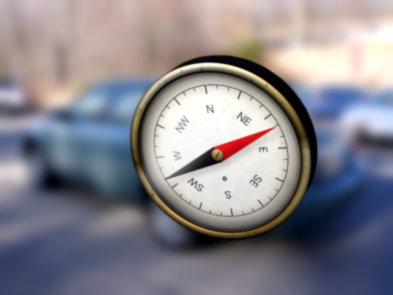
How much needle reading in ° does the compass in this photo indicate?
70 °
